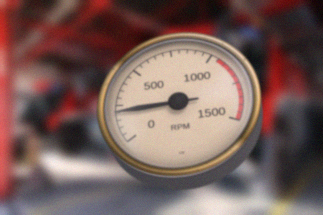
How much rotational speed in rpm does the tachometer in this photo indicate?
200 rpm
